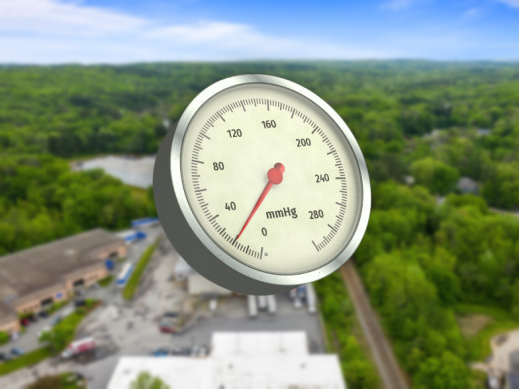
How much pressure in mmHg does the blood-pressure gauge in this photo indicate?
20 mmHg
